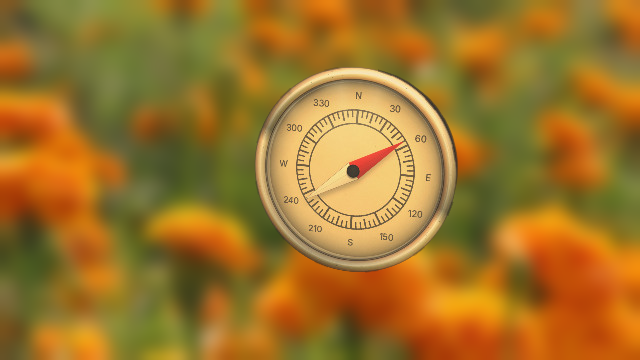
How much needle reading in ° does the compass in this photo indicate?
55 °
